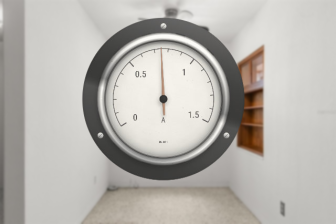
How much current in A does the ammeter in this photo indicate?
0.75 A
